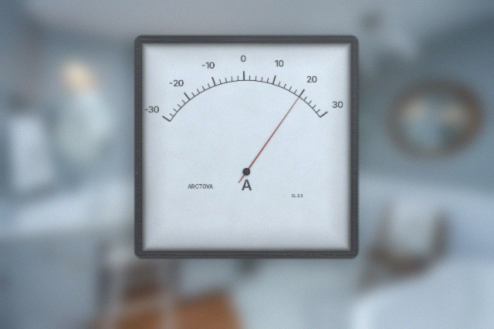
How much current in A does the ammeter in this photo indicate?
20 A
